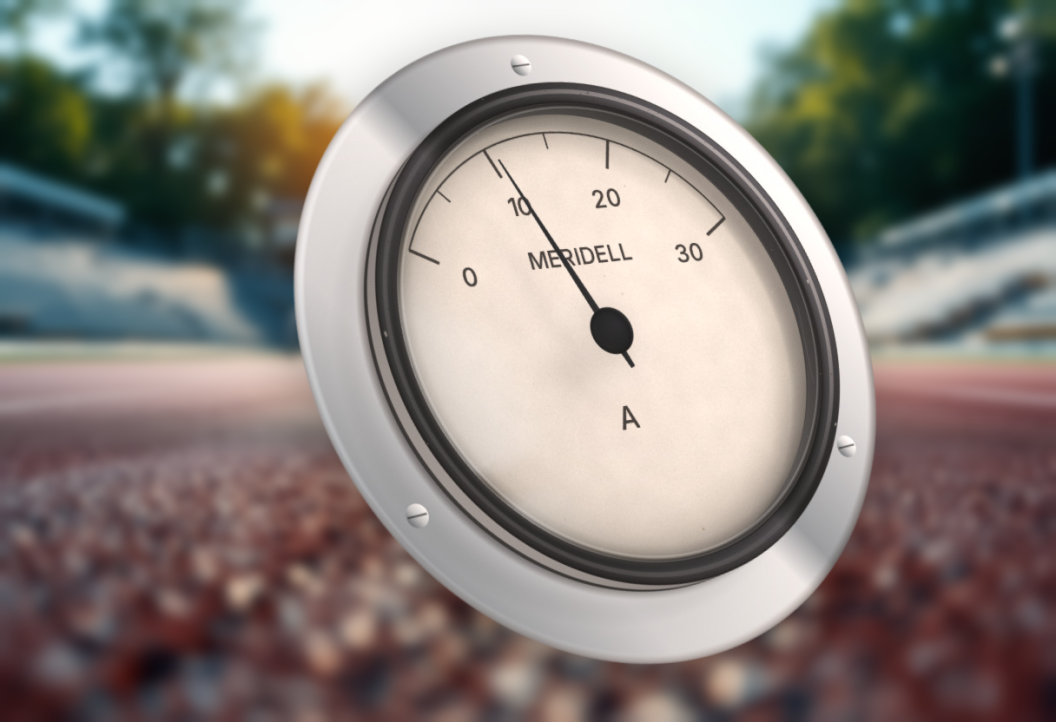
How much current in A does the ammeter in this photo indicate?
10 A
